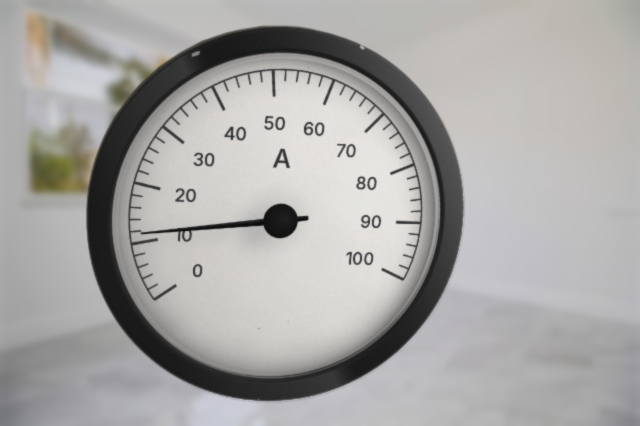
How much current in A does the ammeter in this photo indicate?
12 A
